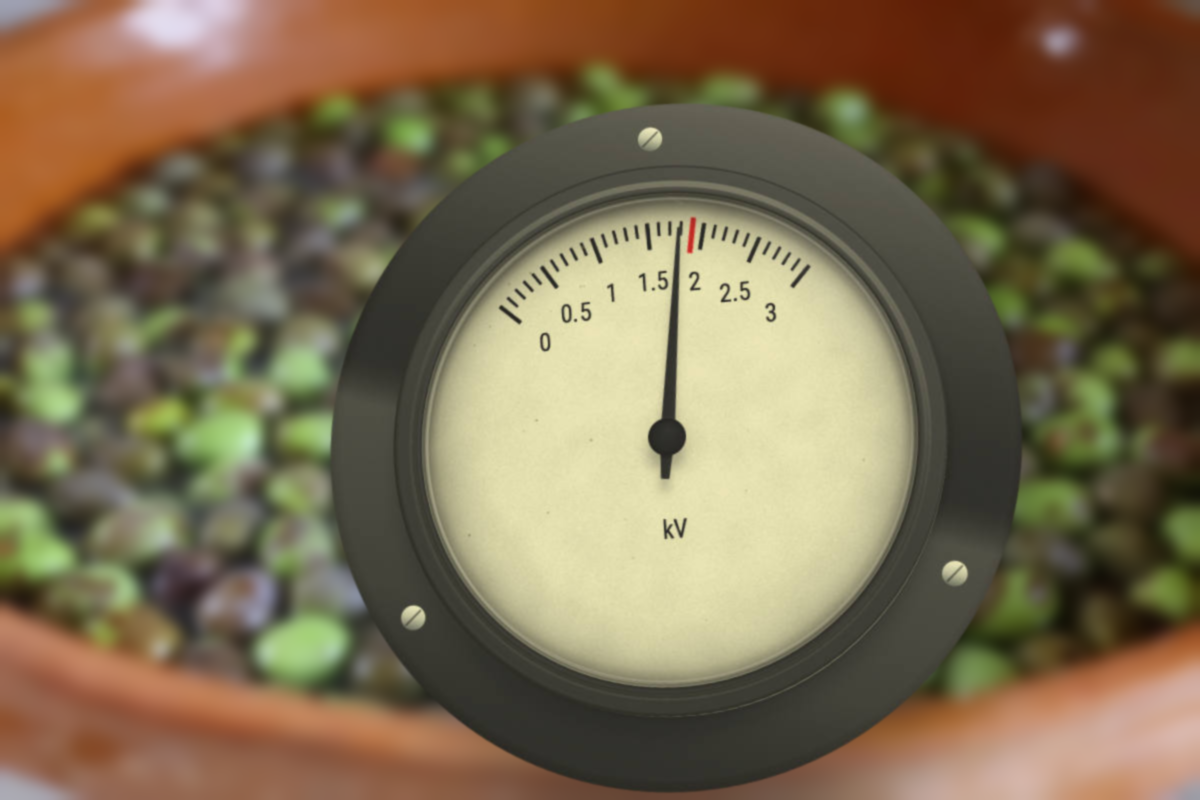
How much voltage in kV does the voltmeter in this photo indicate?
1.8 kV
